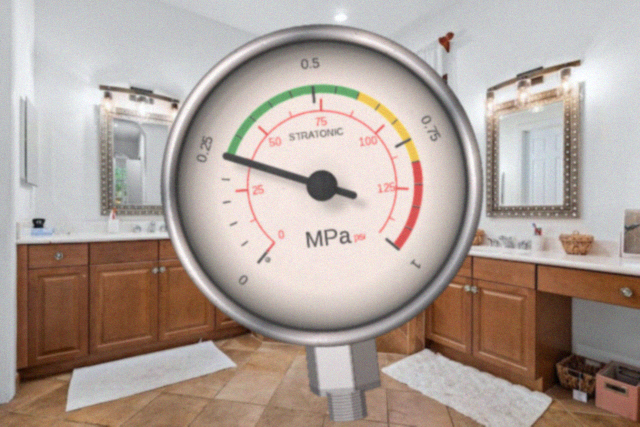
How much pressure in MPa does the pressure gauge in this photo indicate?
0.25 MPa
